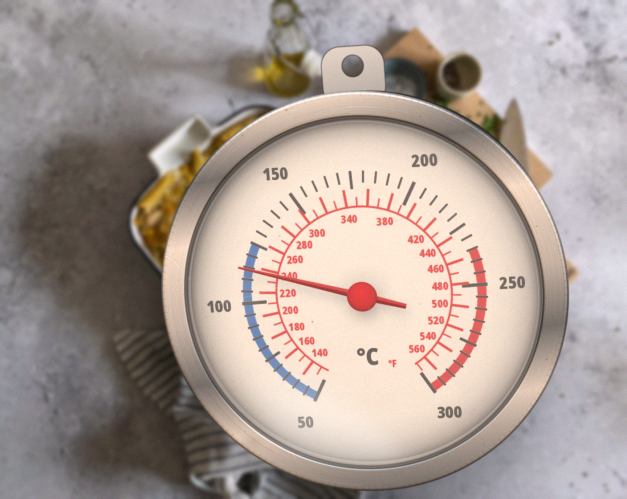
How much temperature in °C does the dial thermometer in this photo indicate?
115 °C
